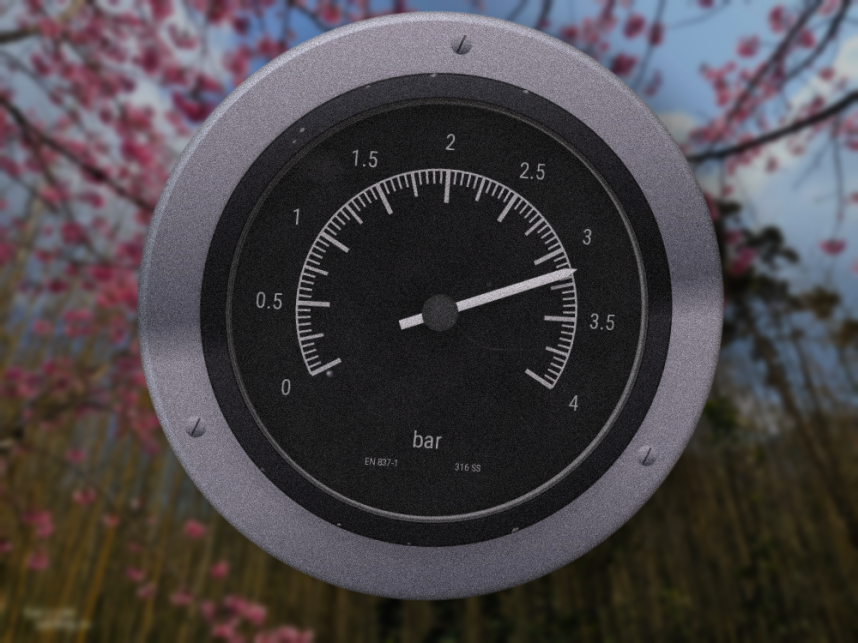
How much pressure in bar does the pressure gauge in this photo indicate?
3.15 bar
